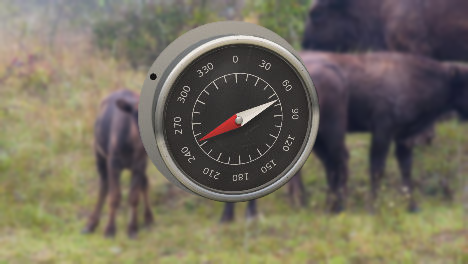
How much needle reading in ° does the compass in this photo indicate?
247.5 °
